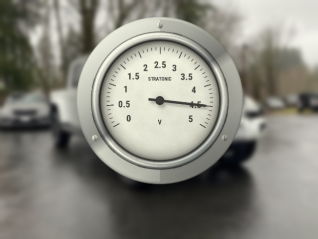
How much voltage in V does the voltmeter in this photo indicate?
4.5 V
